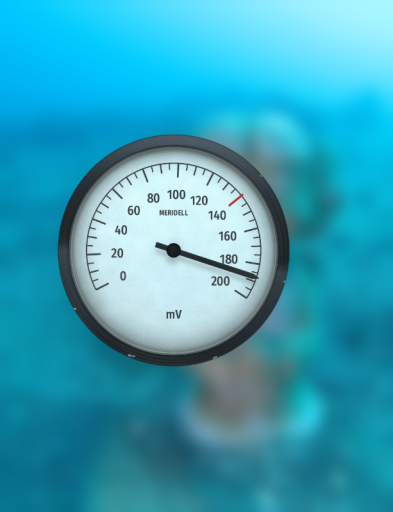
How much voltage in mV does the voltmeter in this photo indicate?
187.5 mV
